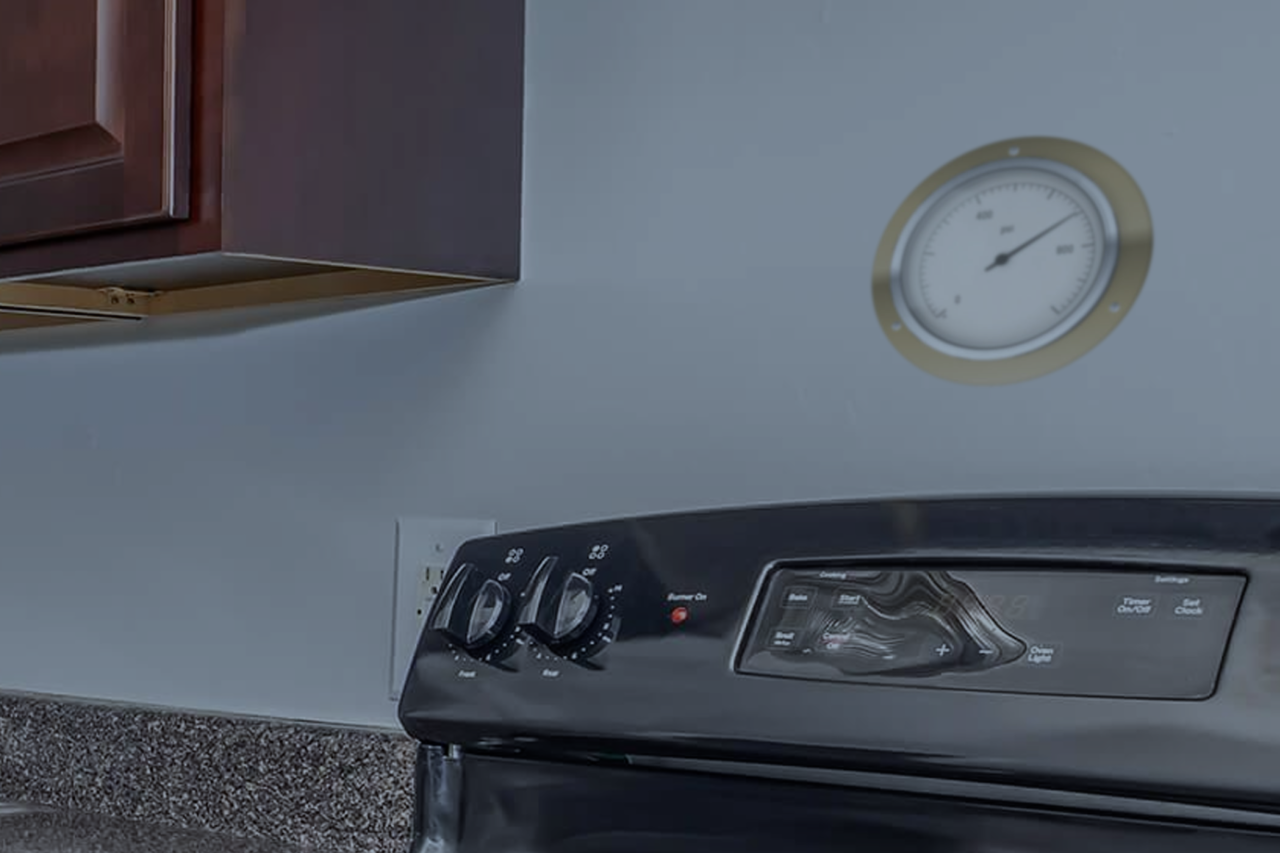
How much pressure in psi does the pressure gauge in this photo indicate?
700 psi
